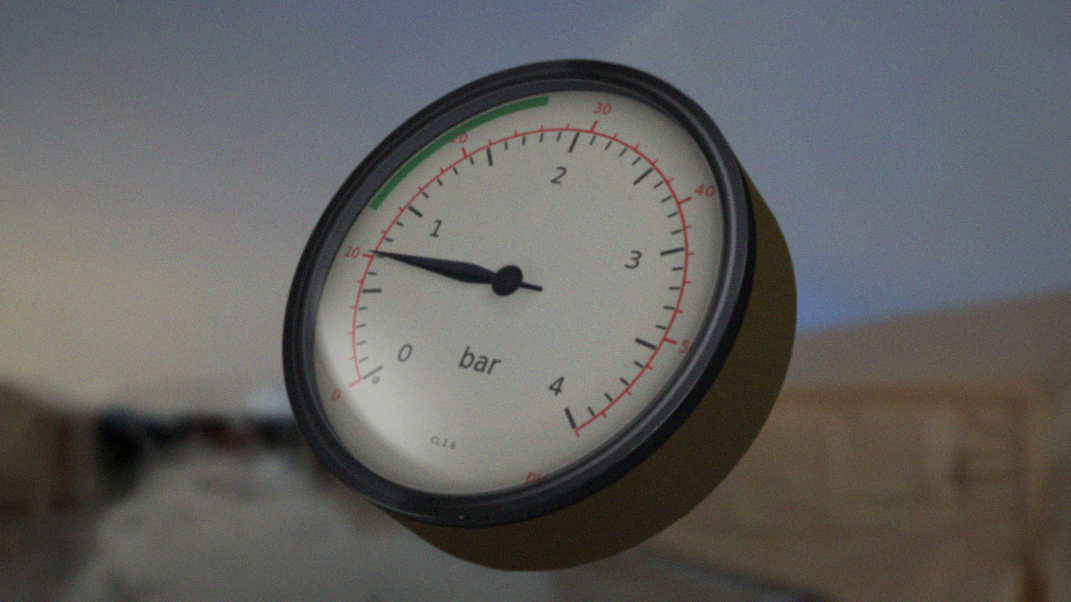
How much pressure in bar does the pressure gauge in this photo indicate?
0.7 bar
